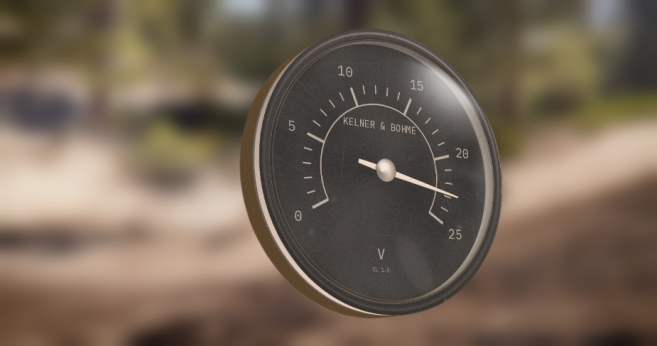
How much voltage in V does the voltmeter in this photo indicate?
23 V
